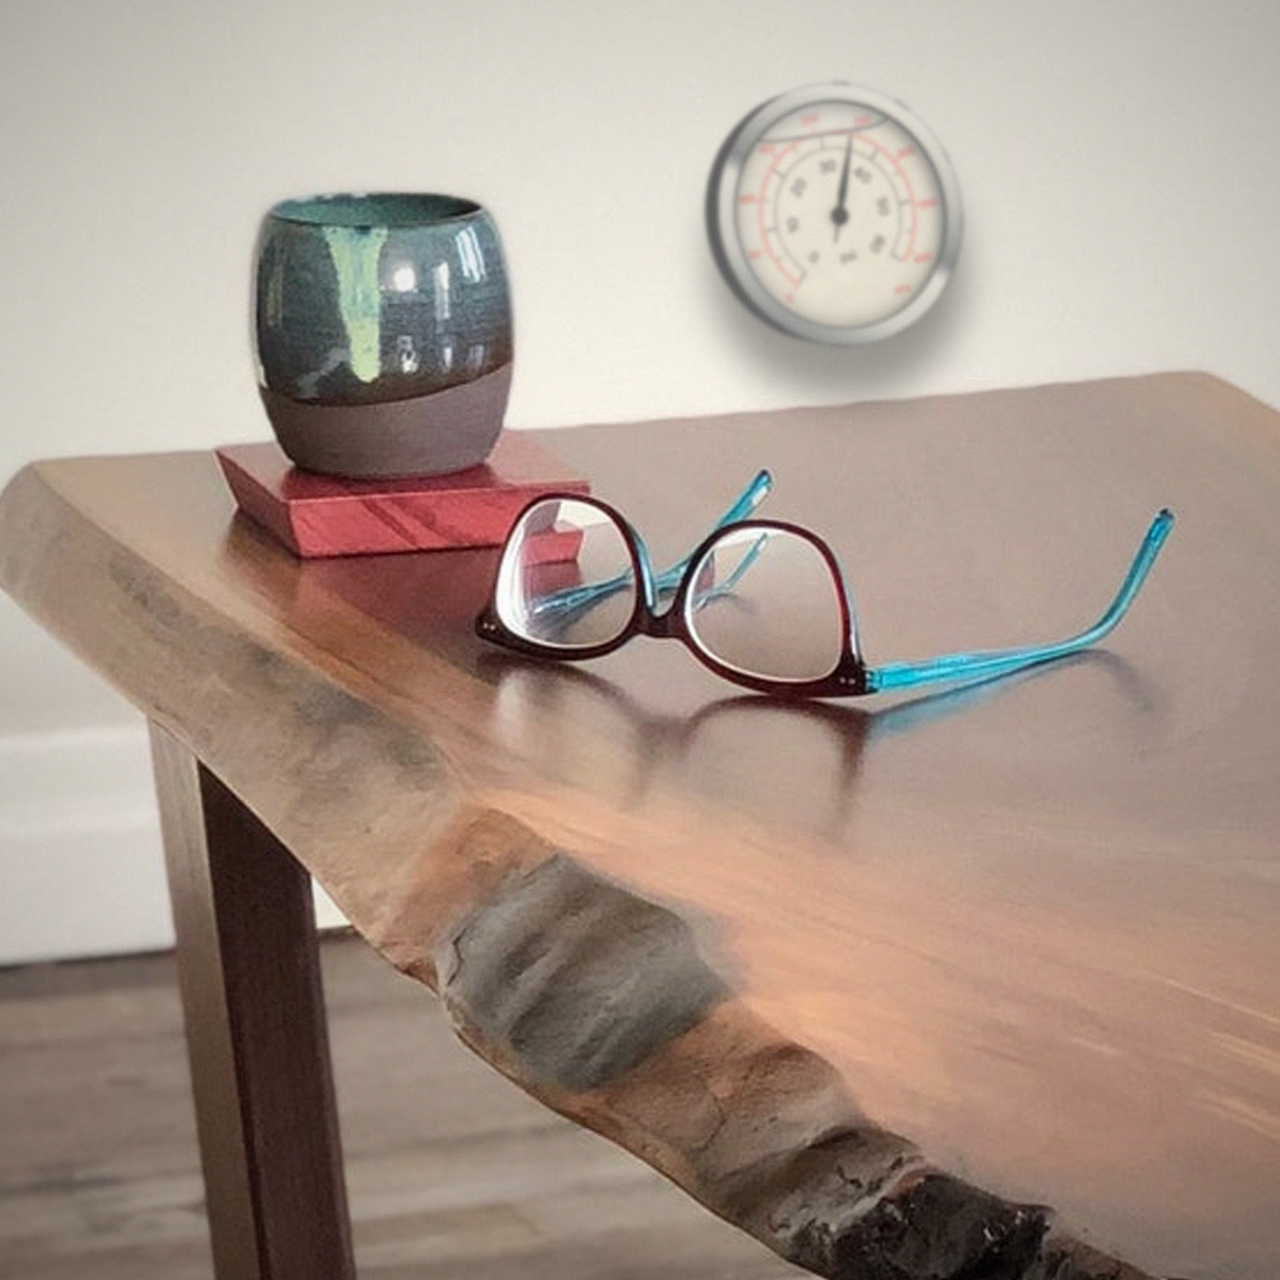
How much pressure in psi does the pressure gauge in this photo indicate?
35 psi
